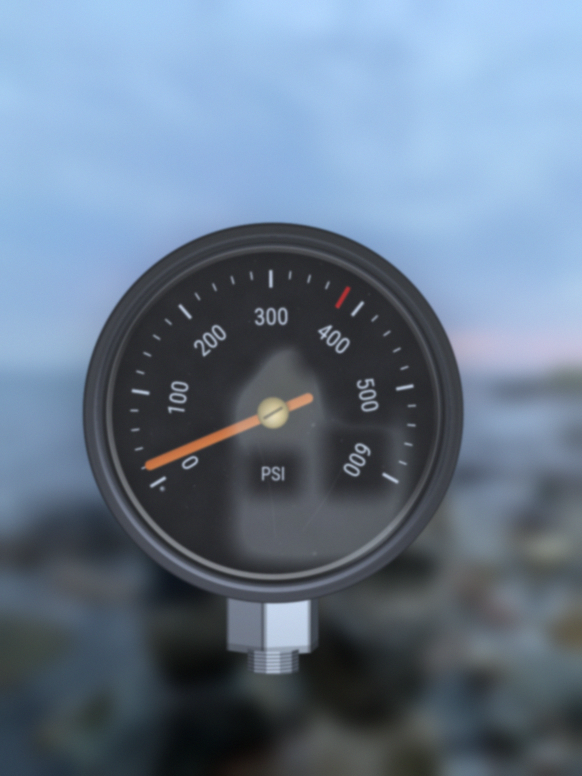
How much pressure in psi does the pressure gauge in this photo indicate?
20 psi
